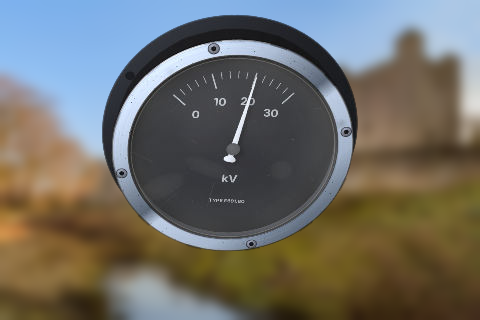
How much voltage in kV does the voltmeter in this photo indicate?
20 kV
